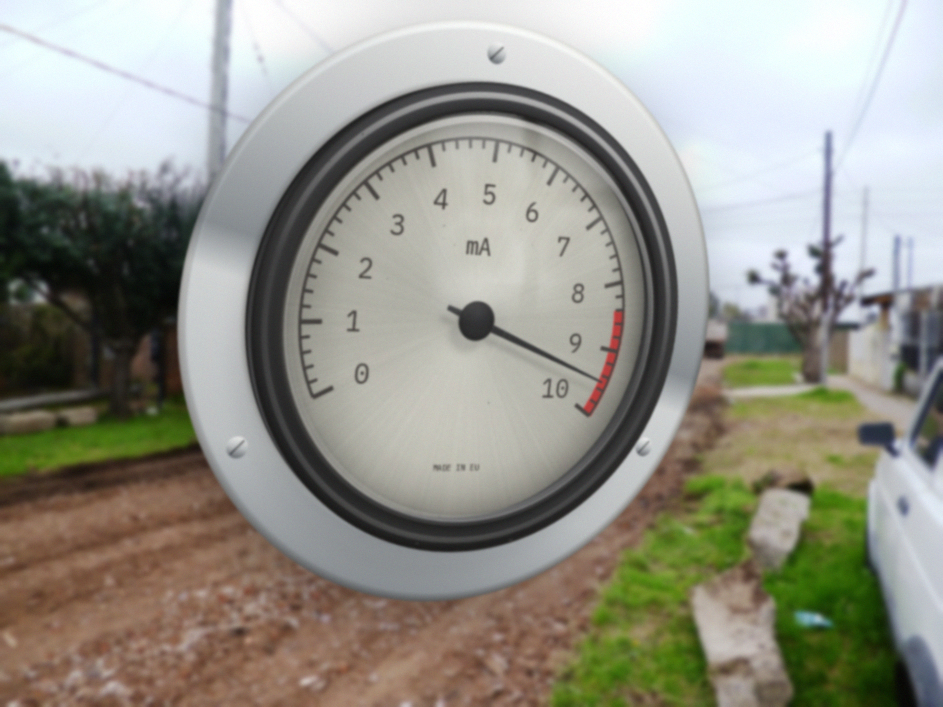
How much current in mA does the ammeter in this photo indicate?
9.5 mA
